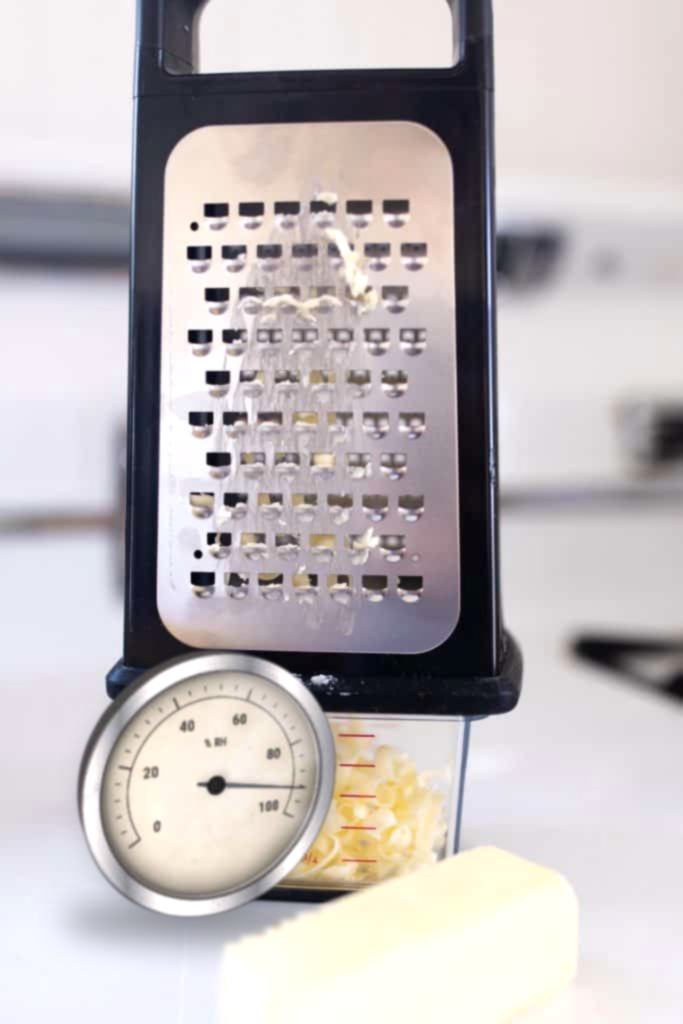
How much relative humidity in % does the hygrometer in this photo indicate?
92 %
